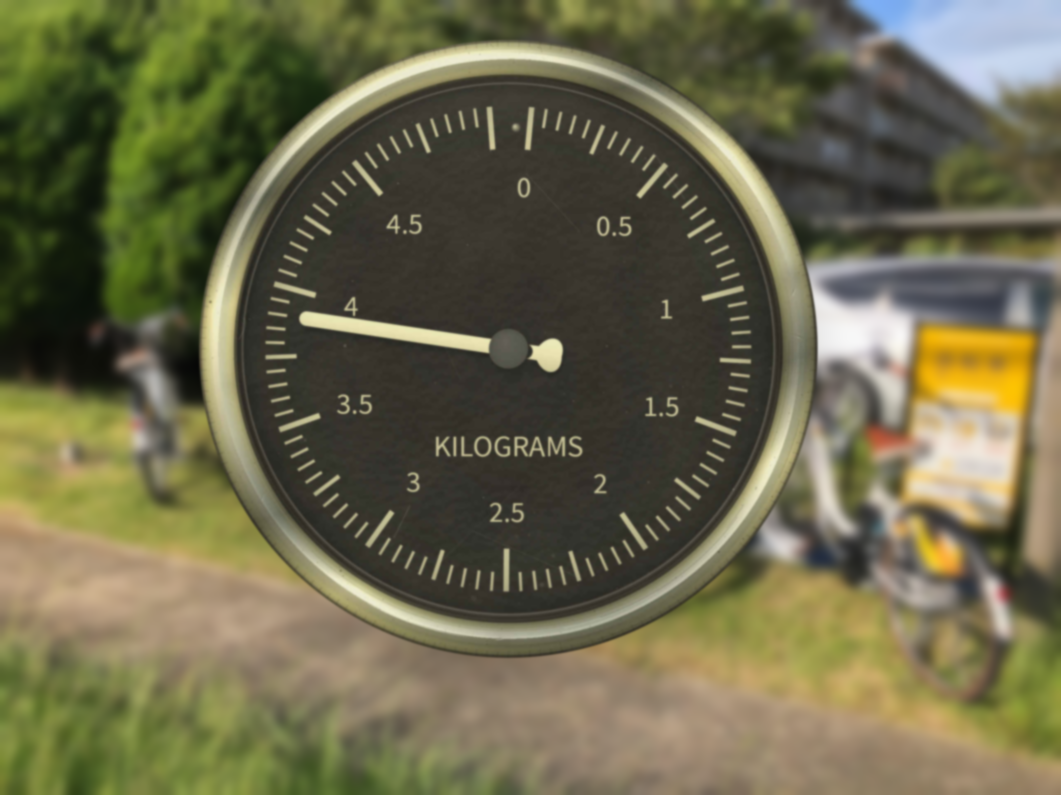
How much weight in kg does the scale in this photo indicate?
3.9 kg
